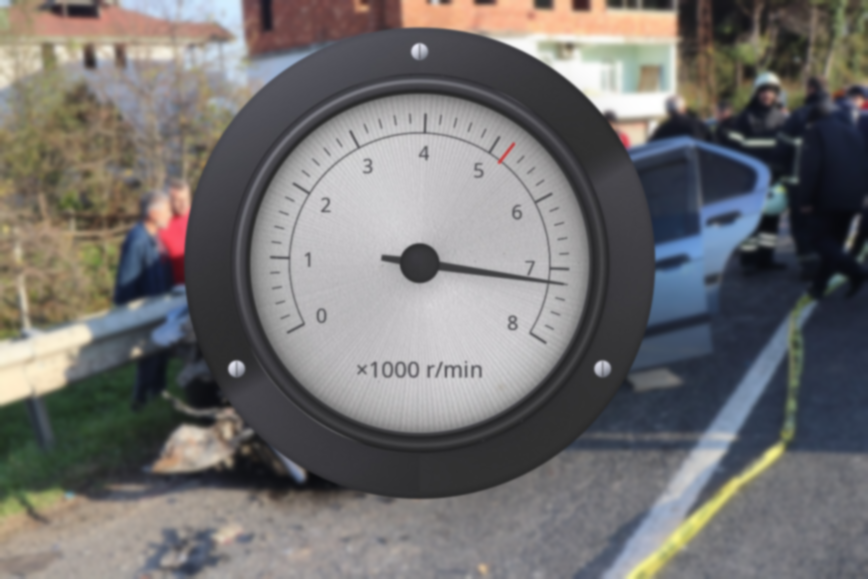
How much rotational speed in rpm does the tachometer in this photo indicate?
7200 rpm
